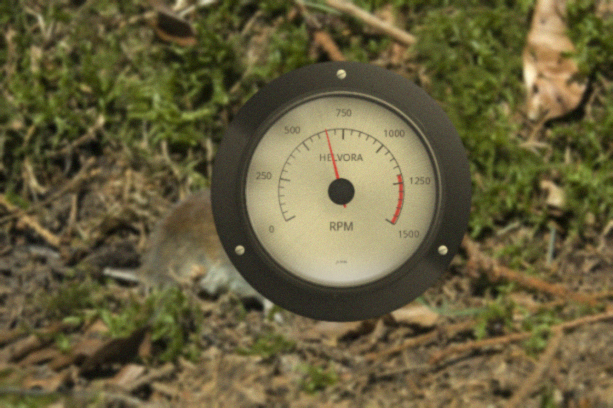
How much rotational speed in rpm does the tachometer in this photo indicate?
650 rpm
